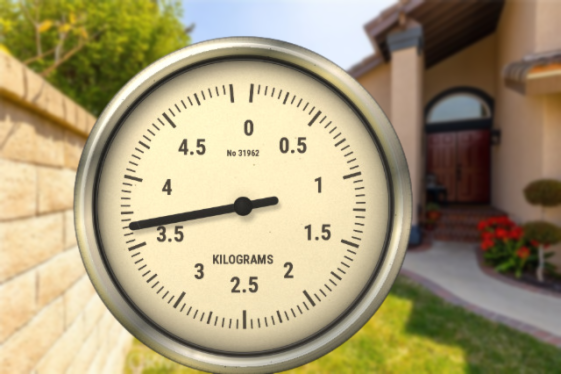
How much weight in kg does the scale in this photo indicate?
3.65 kg
